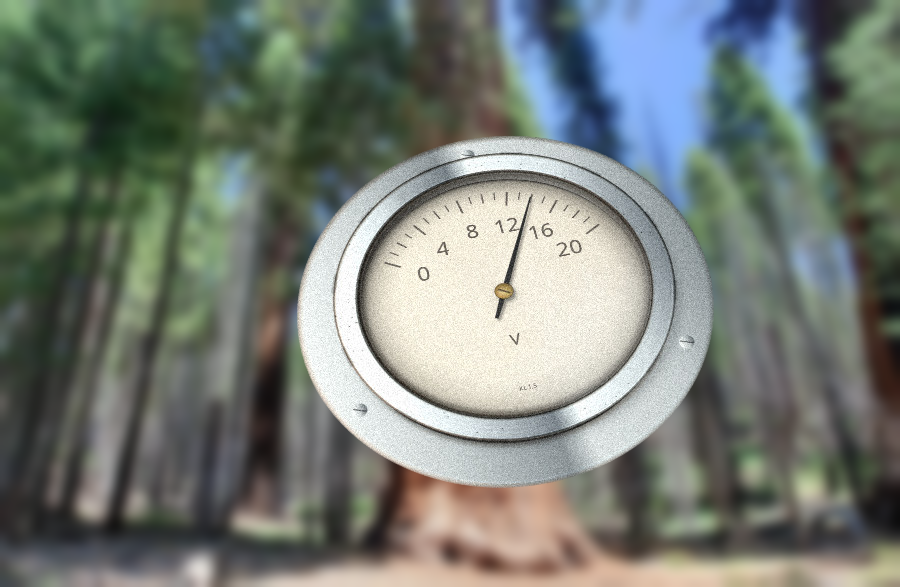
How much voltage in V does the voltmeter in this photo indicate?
14 V
